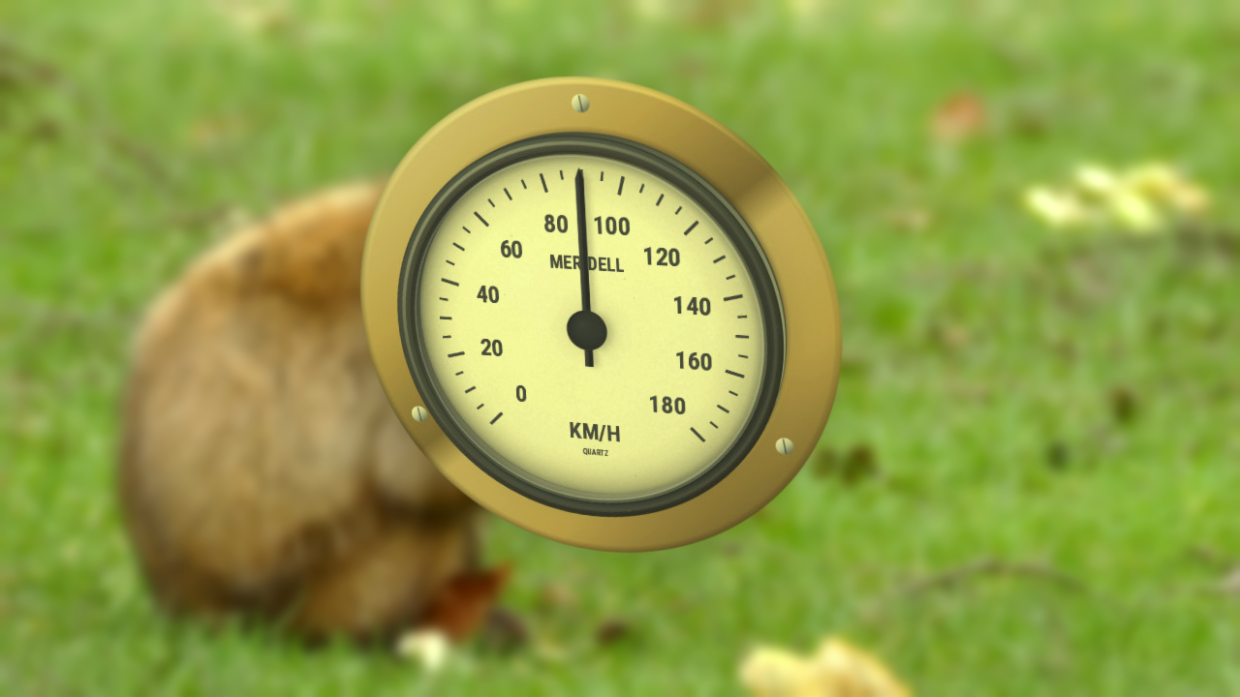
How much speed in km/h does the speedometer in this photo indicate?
90 km/h
